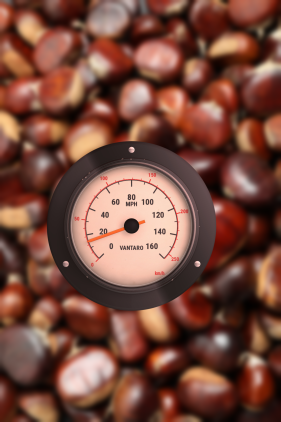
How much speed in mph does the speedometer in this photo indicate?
15 mph
